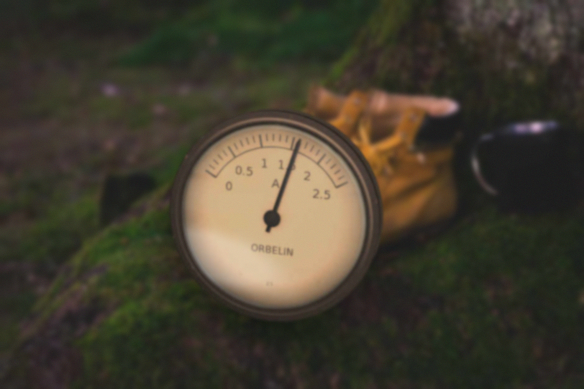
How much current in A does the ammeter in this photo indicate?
1.6 A
